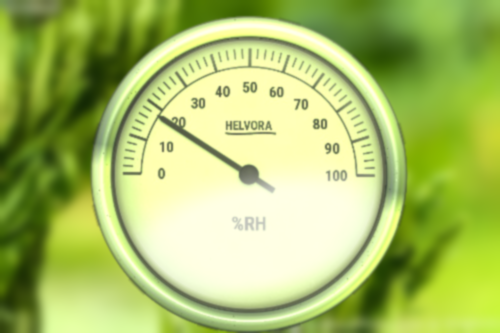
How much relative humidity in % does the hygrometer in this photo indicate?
18 %
